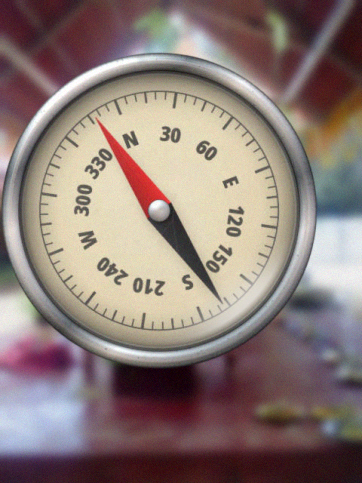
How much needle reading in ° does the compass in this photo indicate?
347.5 °
